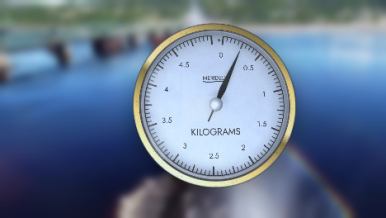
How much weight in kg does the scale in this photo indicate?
0.25 kg
